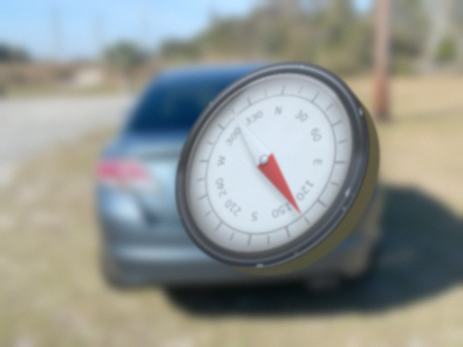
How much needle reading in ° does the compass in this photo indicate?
135 °
